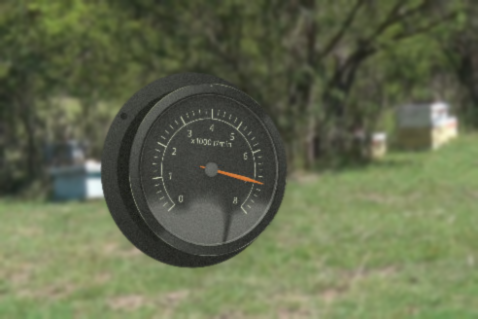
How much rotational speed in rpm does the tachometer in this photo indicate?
7000 rpm
